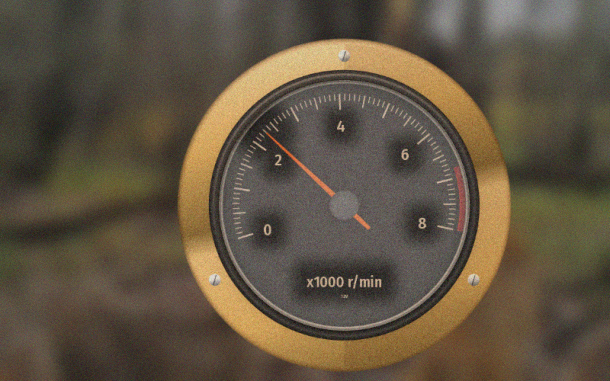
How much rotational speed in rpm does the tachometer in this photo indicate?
2300 rpm
